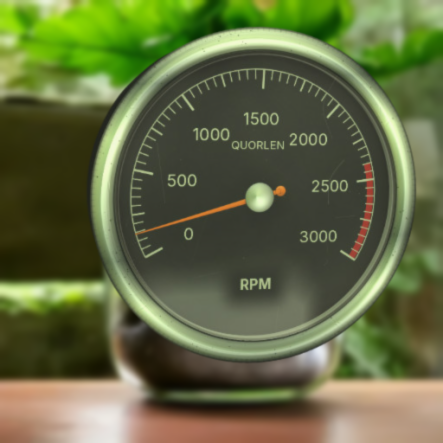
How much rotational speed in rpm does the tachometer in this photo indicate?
150 rpm
